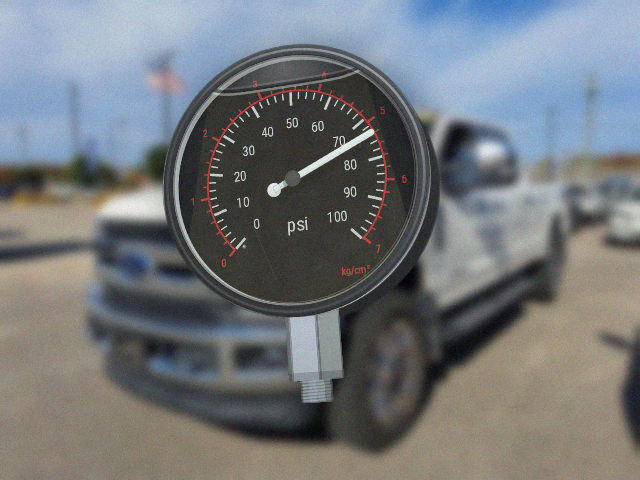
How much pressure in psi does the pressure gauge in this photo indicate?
74 psi
